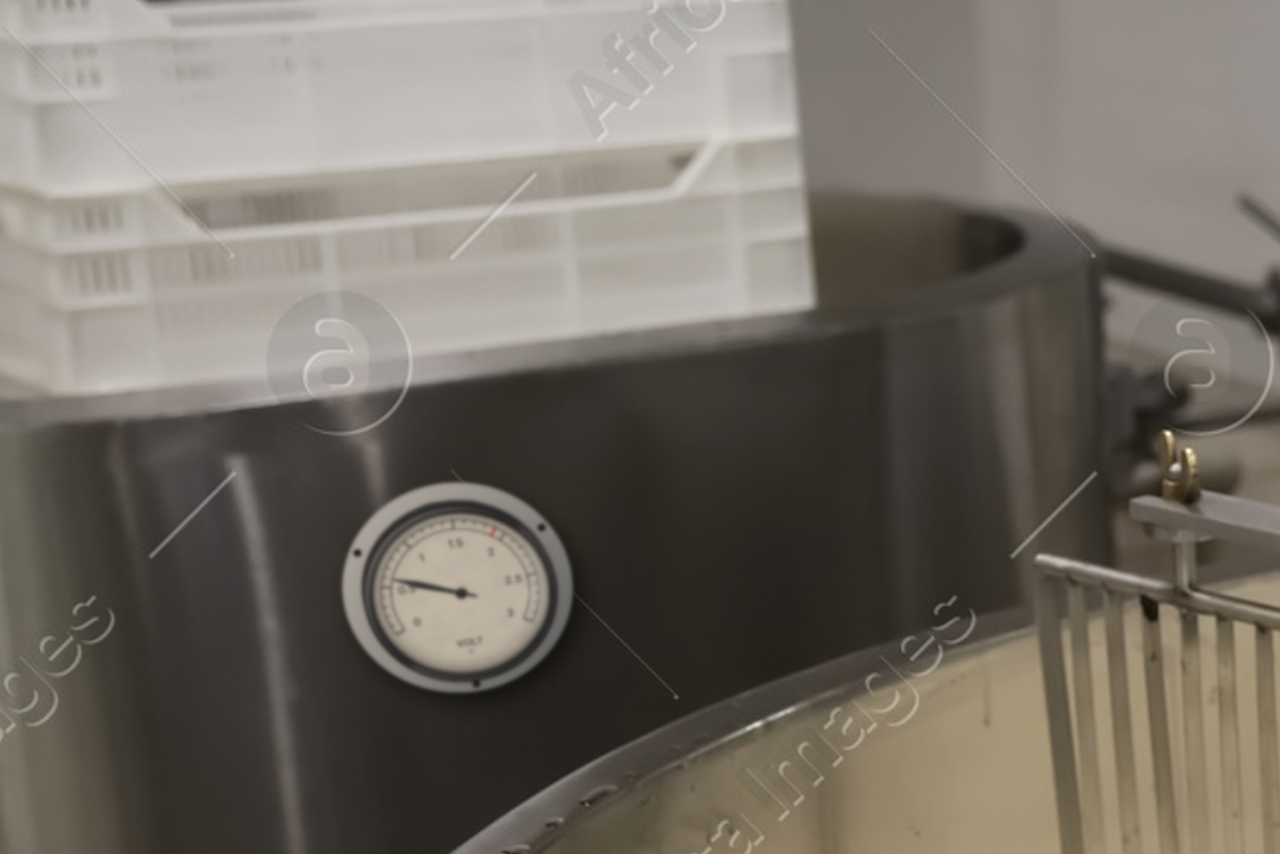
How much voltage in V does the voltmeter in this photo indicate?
0.6 V
